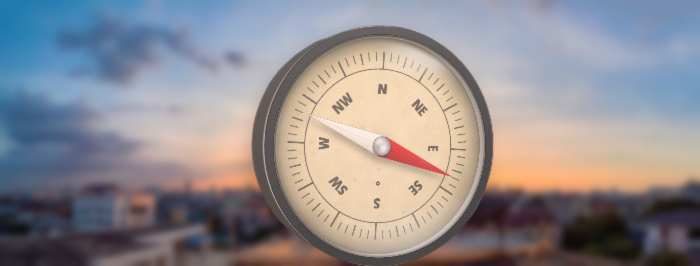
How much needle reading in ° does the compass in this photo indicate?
110 °
